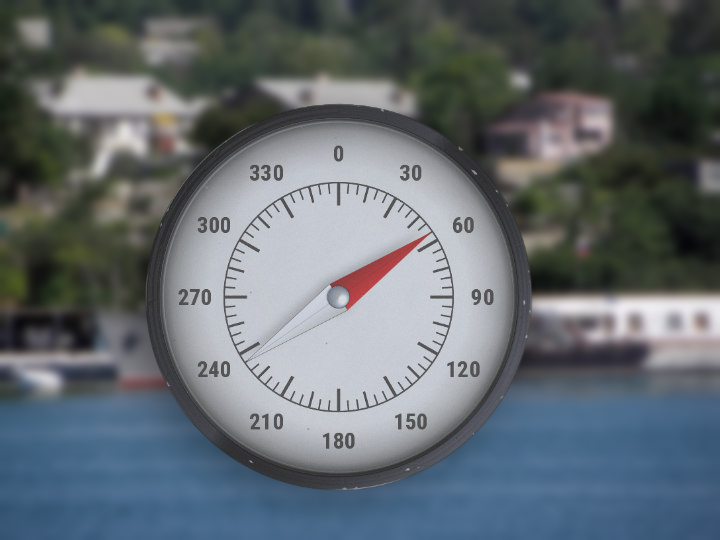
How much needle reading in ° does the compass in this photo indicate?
55 °
